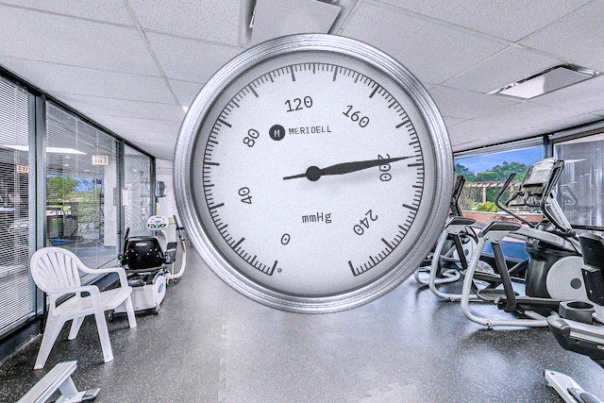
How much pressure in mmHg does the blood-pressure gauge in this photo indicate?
196 mmHg
